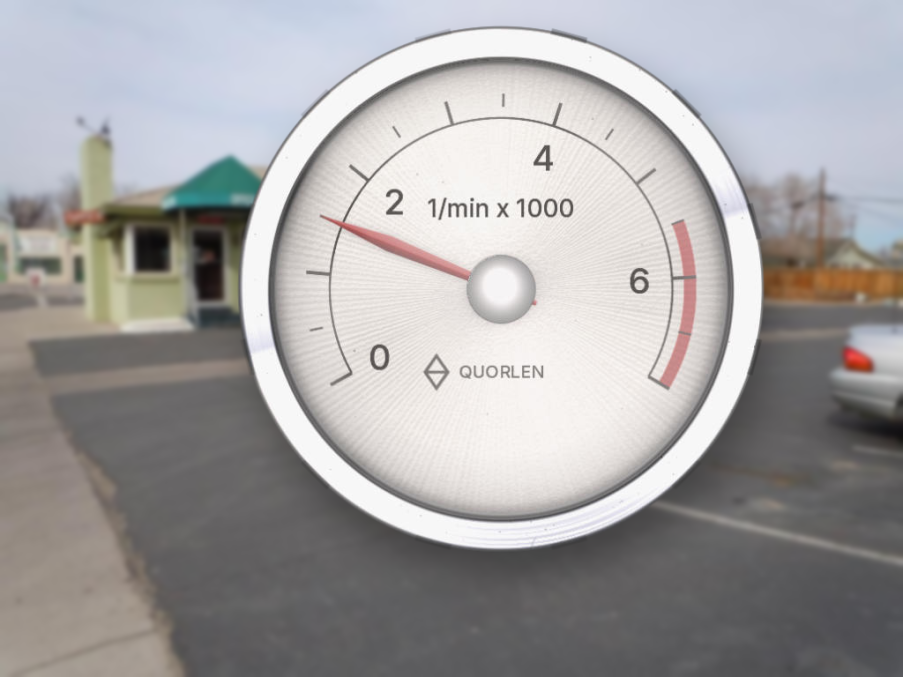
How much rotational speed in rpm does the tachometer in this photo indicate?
1500 rpm
